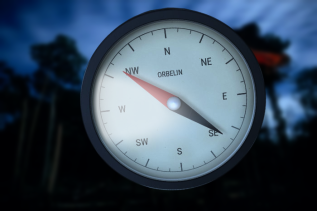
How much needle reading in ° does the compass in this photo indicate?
310 °
